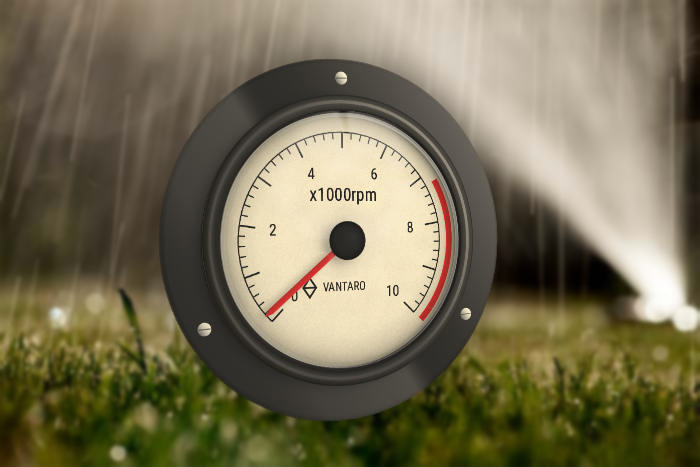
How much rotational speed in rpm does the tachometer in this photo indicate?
200 rpm
